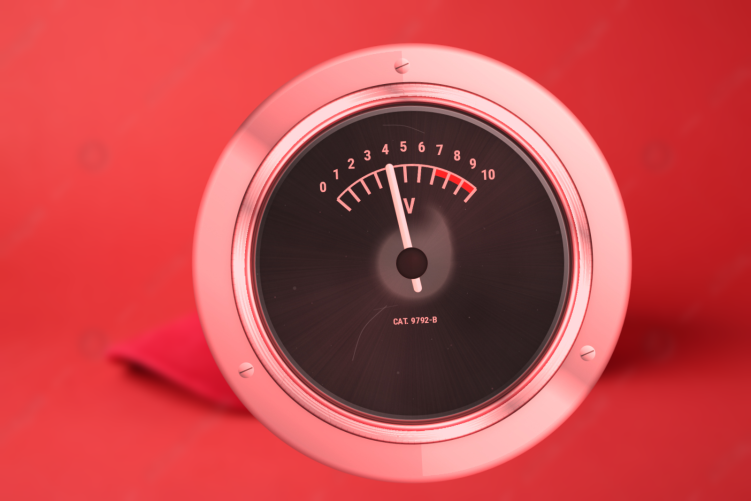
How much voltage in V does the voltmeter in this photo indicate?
4 V
